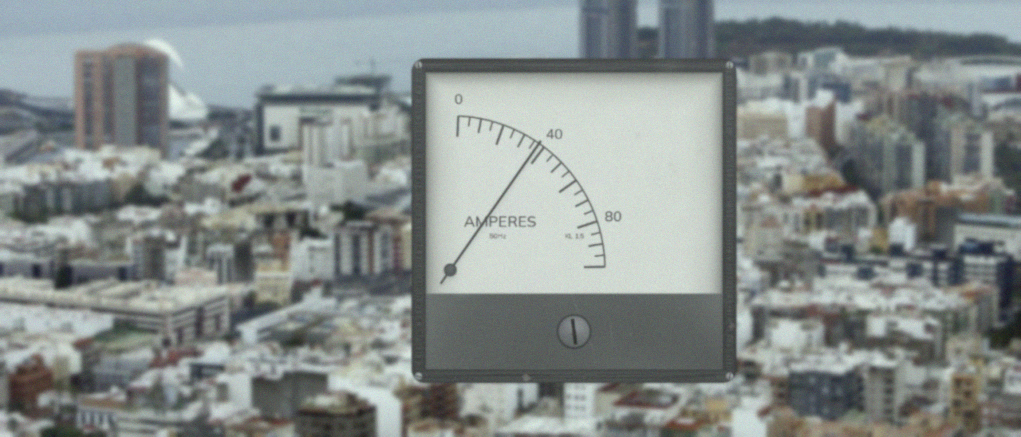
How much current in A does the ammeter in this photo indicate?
37.5 A
